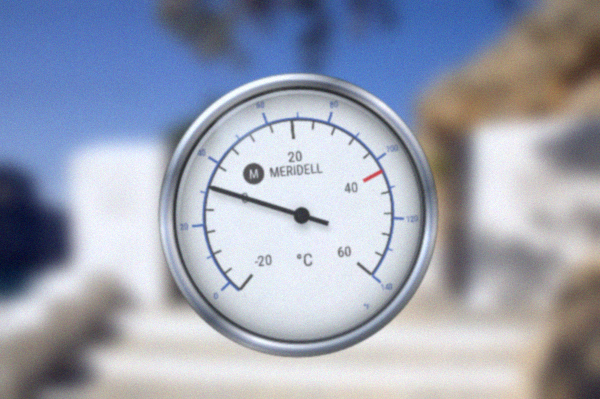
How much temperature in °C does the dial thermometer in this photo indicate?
0 °C
